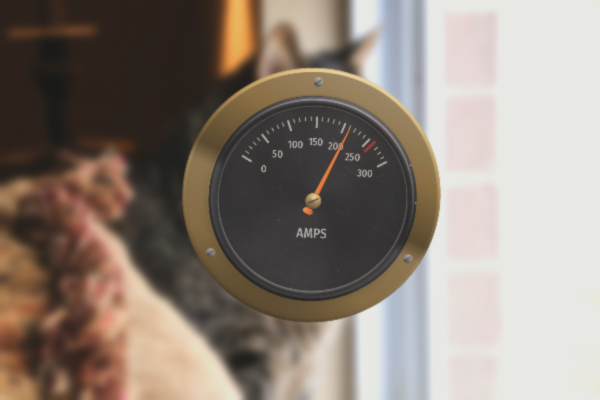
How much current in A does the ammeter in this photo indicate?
210 A
